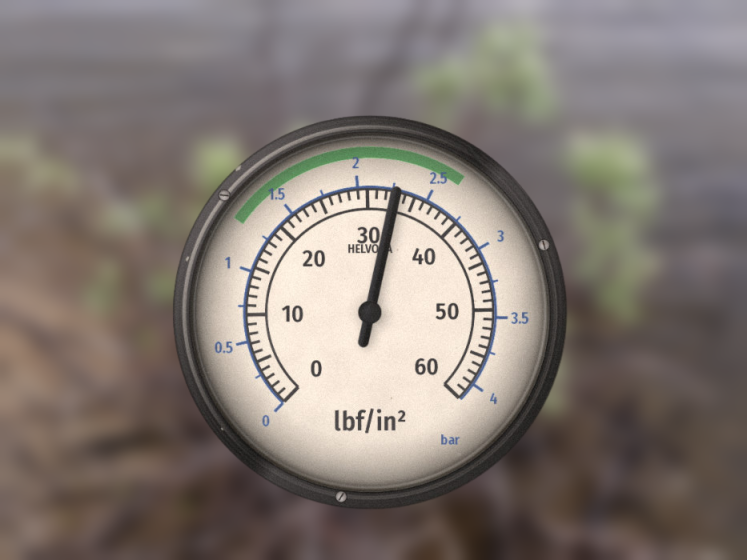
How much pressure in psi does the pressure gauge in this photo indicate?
33 psi
